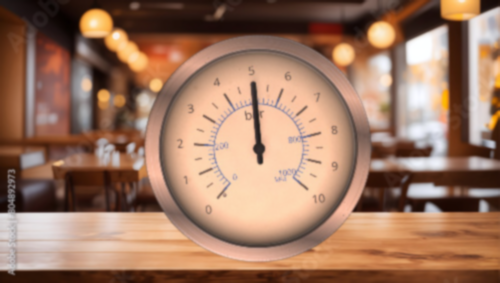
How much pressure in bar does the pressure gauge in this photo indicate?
5 bar
